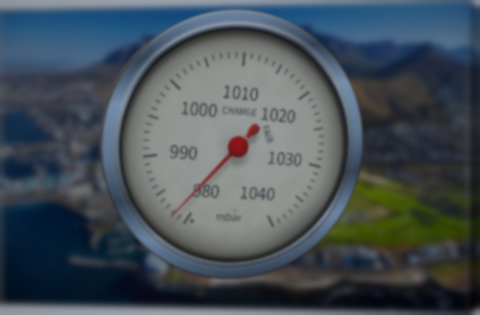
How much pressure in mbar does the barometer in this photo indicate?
982 mbar
